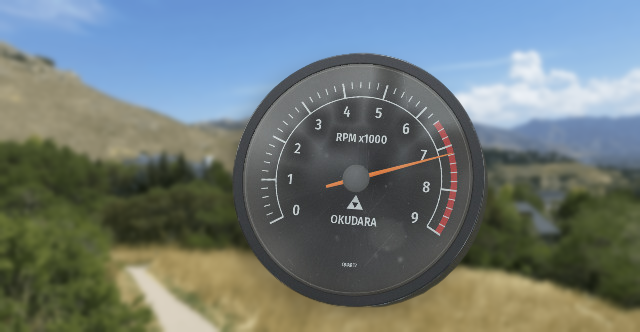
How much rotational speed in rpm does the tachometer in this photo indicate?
7200 rpm
